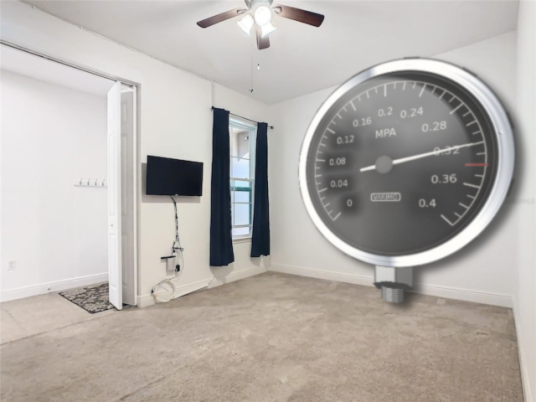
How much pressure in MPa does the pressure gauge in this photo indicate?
0.32 MPa
